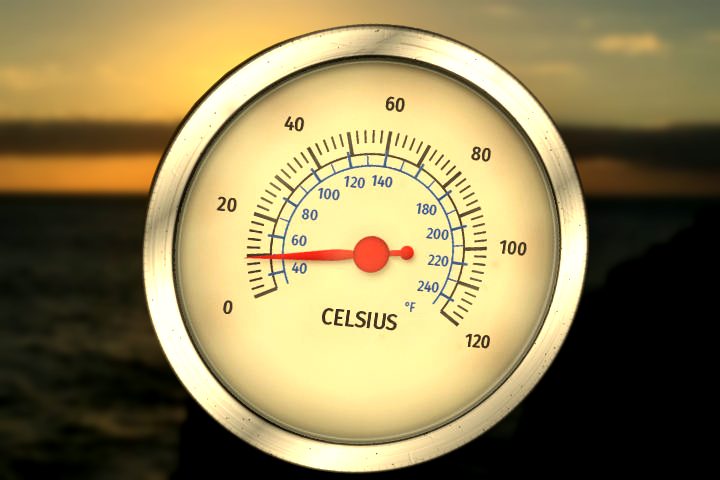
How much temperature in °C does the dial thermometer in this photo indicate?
10 °C
